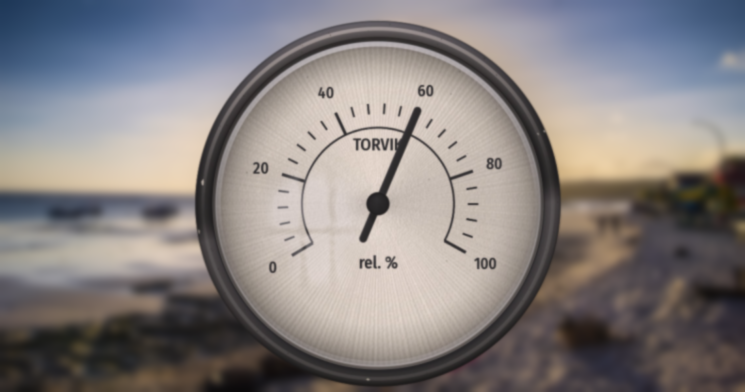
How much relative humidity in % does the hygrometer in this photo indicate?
60 %
